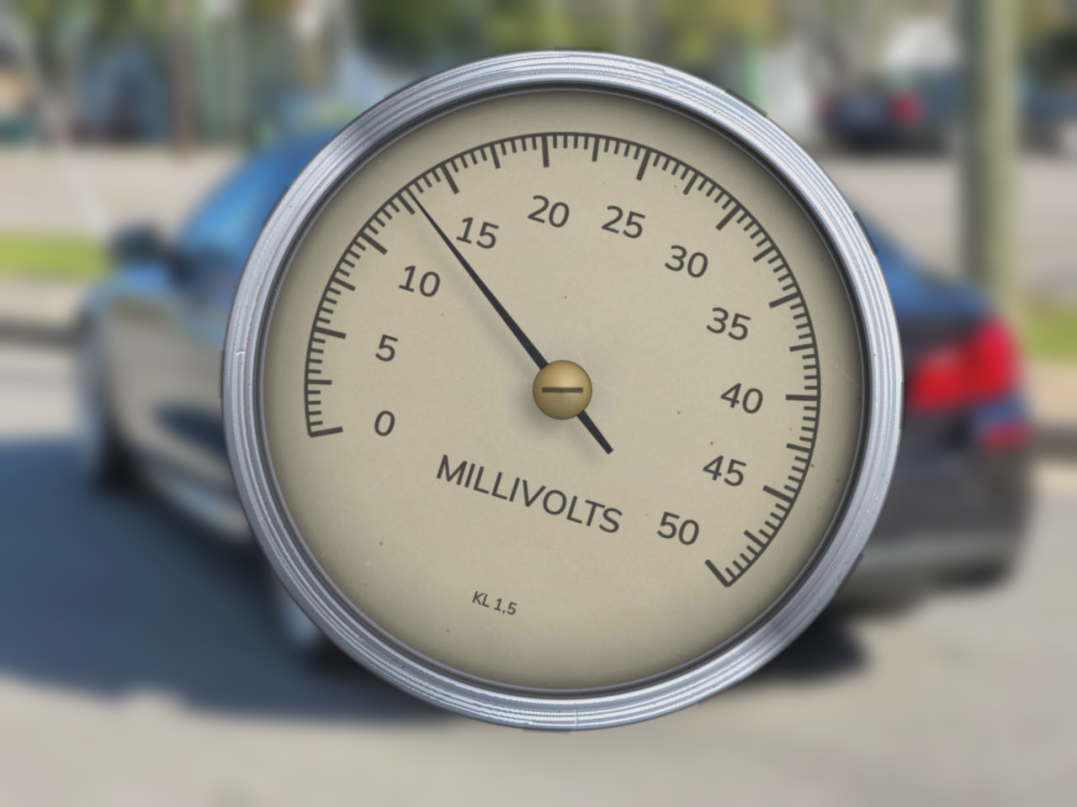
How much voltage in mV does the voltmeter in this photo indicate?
13 mV
